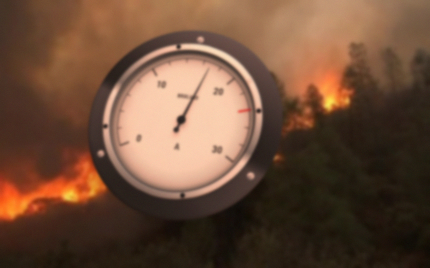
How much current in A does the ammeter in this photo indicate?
17 A
